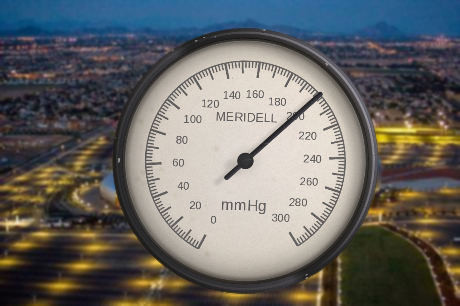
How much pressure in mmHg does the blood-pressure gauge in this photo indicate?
200 mmHg
